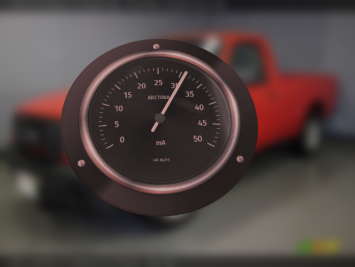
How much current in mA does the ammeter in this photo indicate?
31 mA
